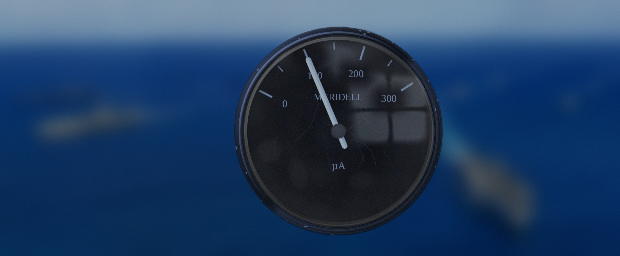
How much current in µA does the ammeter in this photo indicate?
100 µA
